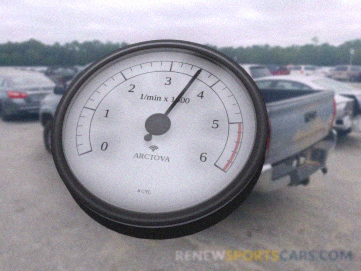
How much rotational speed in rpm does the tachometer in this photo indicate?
3600 rpm
